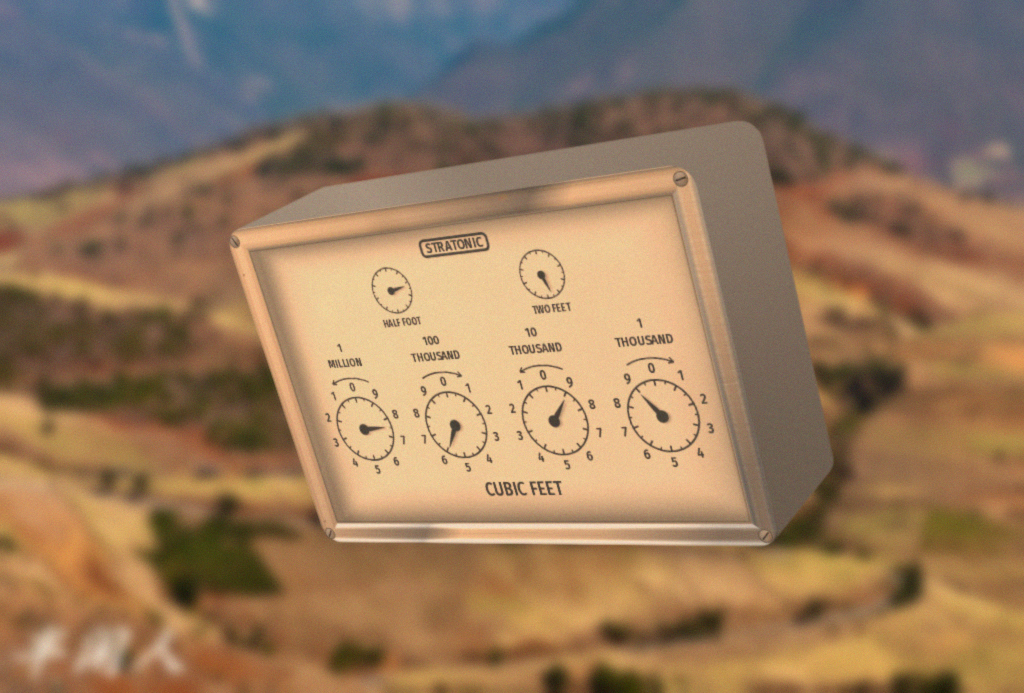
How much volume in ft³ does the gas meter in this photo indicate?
758900 ft³
